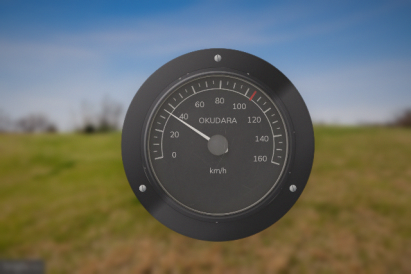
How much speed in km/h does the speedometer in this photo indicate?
35 km/h
